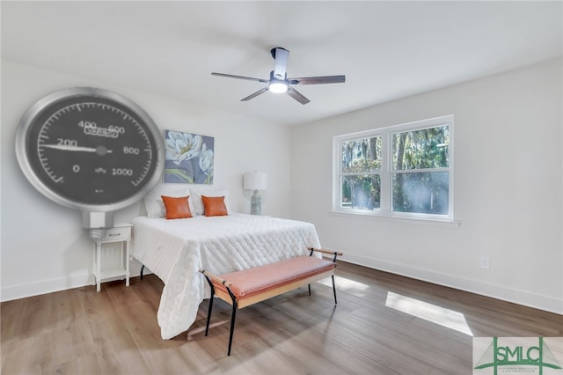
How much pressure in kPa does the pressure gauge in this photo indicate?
160 kPa
